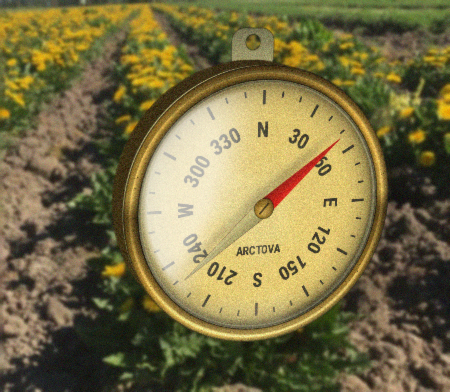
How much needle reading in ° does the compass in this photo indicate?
50 °
